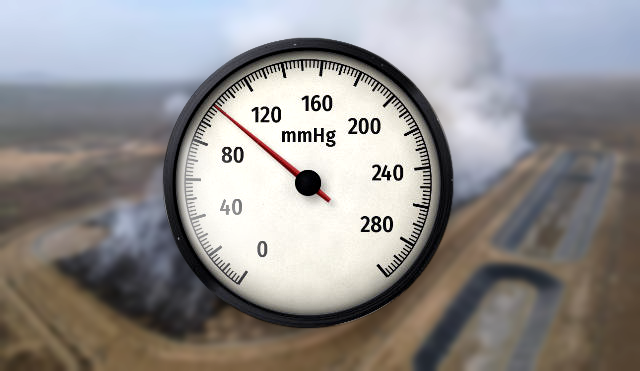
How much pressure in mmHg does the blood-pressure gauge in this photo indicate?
100 mmHg
